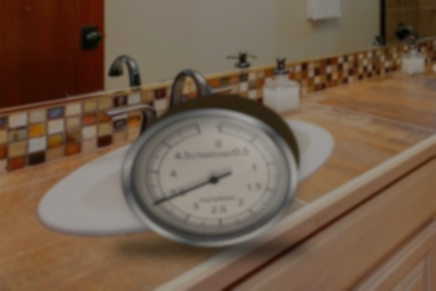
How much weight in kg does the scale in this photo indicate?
3.5 kg
